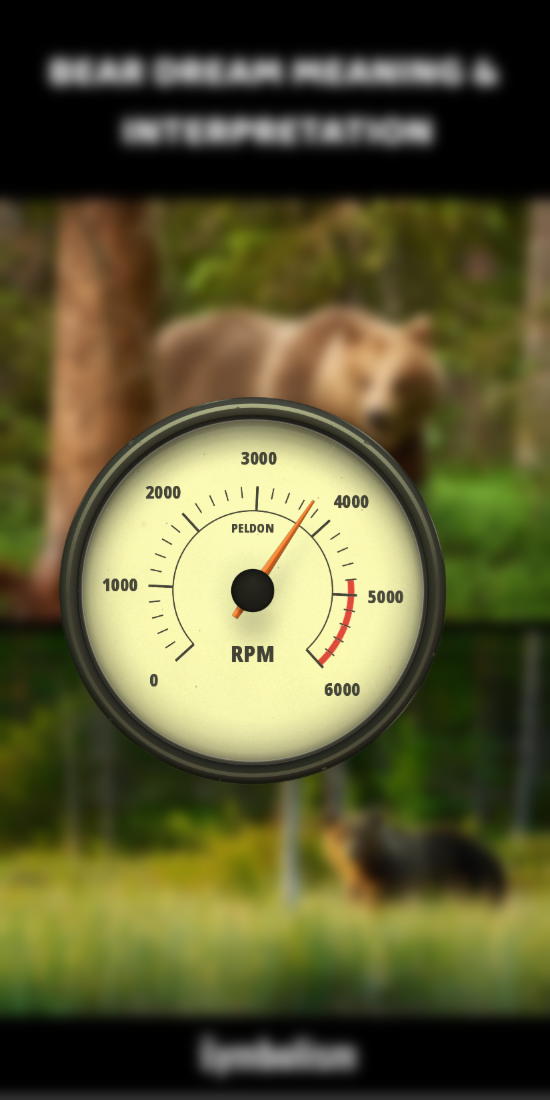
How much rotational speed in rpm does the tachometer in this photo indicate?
3700 rpm
